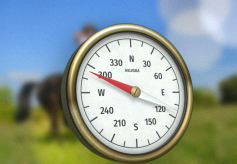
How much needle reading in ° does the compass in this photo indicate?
292.5 °
